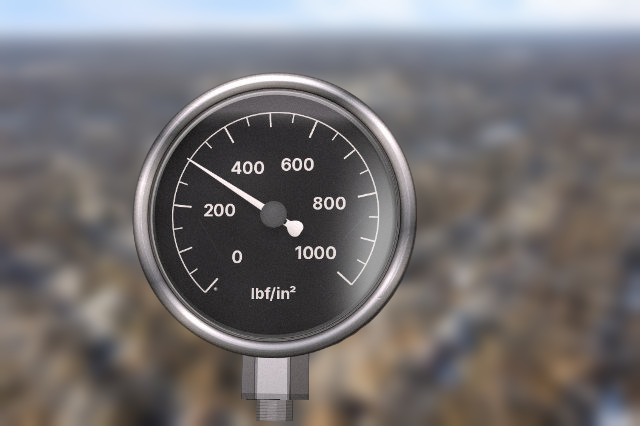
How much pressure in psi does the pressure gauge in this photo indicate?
300 psi
